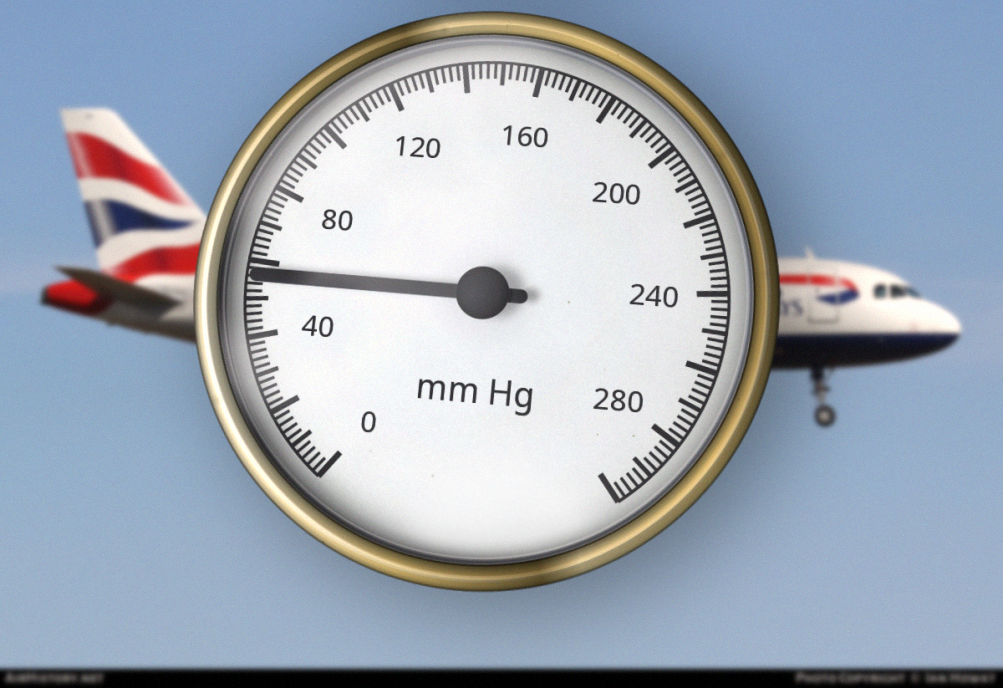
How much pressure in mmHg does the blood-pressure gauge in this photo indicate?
56 mmHg
